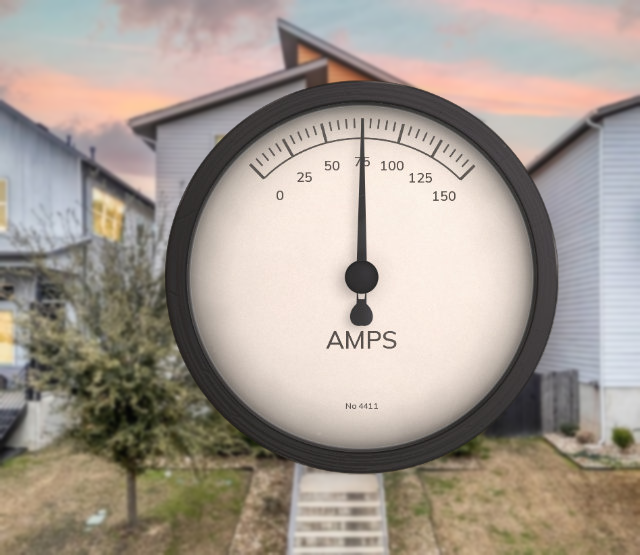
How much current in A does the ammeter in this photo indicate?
75 A
